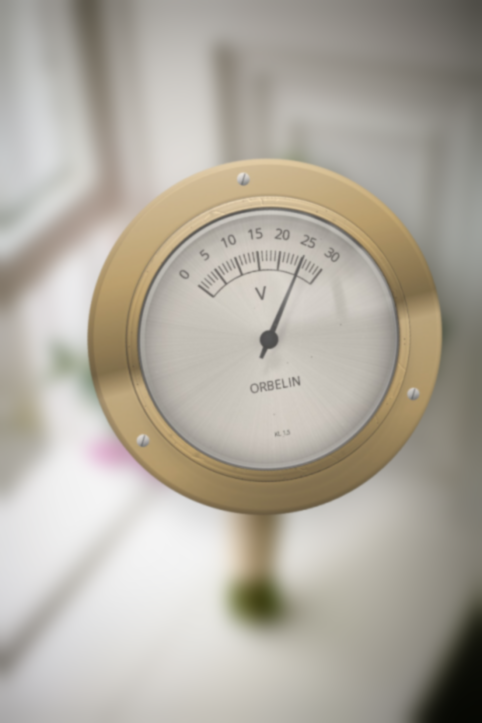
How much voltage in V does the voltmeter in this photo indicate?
25 V
